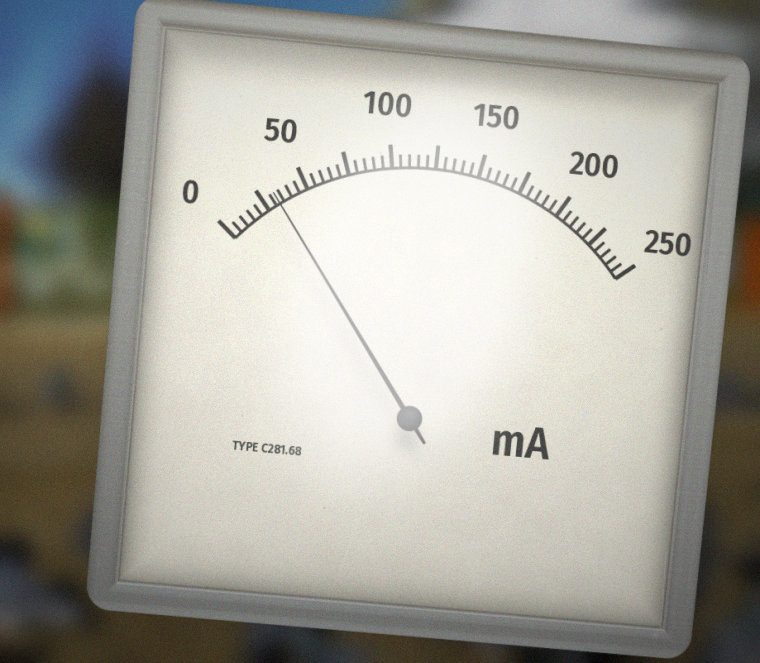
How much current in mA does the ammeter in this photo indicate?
32.5 mA
